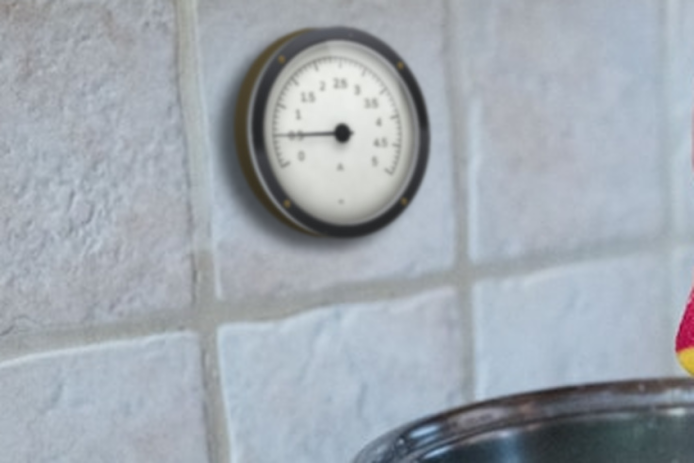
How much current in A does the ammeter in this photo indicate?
0.5 A
